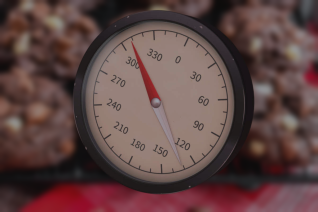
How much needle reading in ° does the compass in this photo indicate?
310 °
